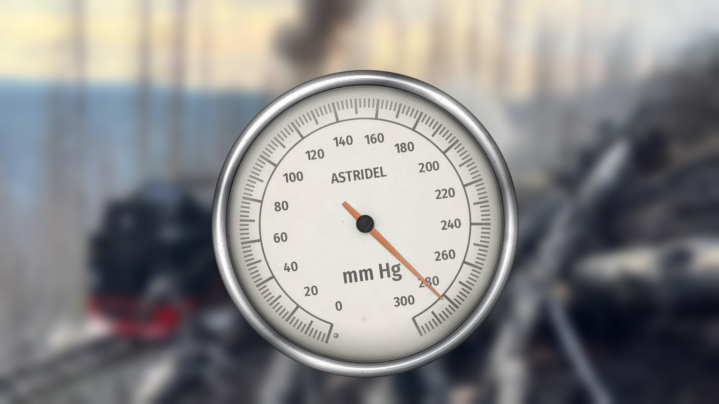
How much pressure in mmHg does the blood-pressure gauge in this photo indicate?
282 mmHg
